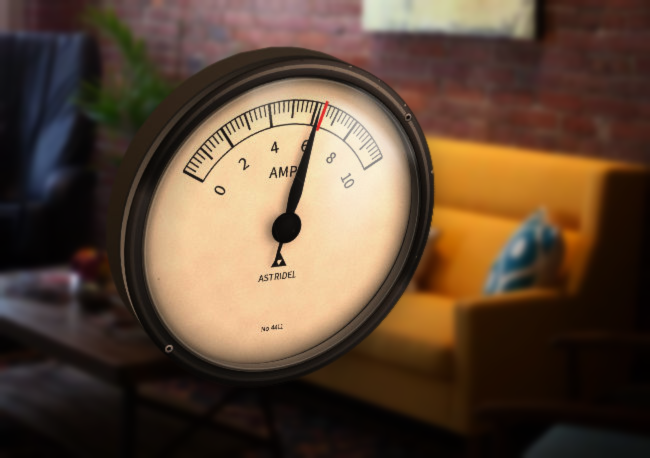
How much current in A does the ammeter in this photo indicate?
6 A
